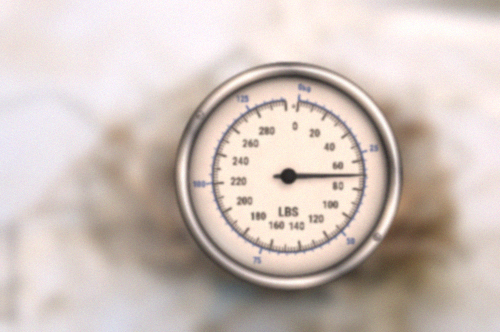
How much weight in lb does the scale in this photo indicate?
70 lb
